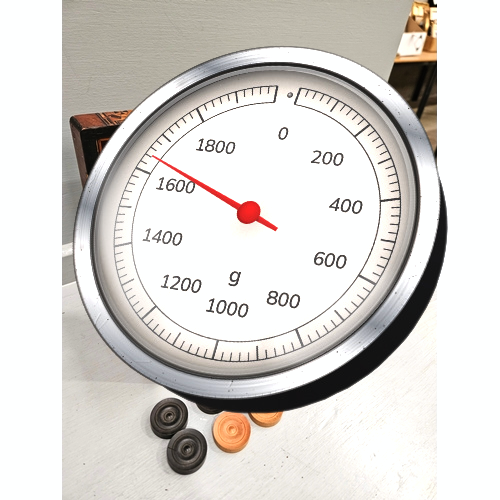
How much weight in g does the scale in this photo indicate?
1640 g
